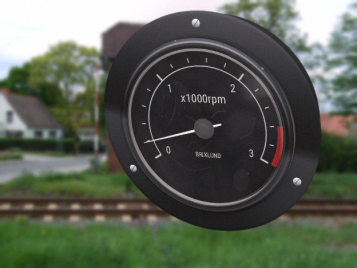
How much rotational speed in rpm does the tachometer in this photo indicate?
200 rpm
